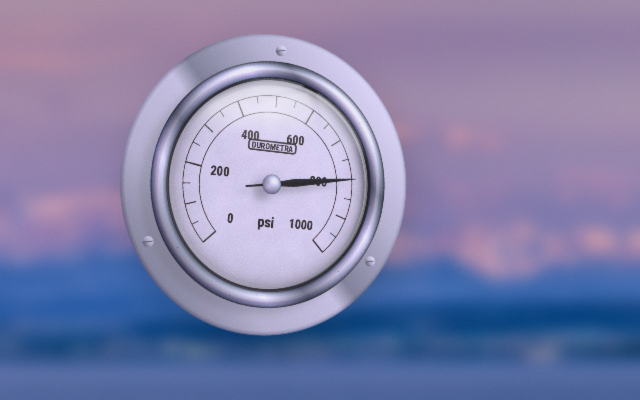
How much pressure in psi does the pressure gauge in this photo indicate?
800 psi
